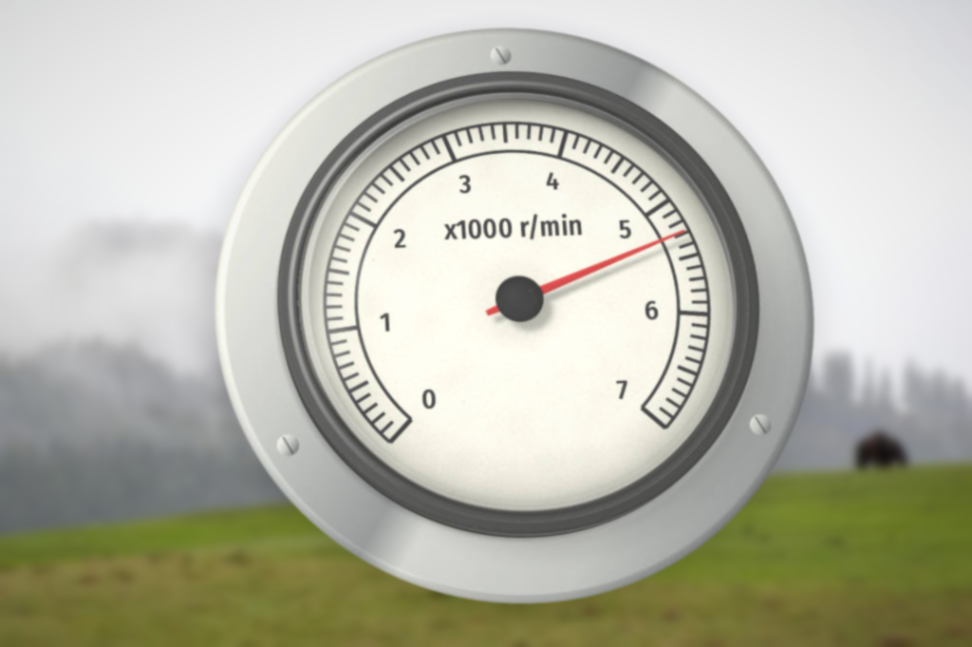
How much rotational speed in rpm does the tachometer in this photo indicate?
5300 rpm
